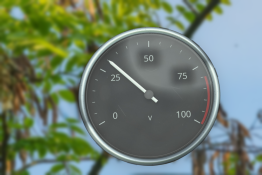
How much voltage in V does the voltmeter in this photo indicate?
30 V
